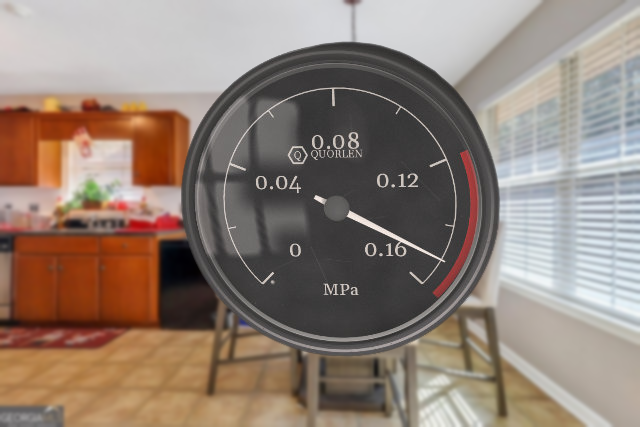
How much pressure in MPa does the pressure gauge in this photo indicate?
0.15 MPa
